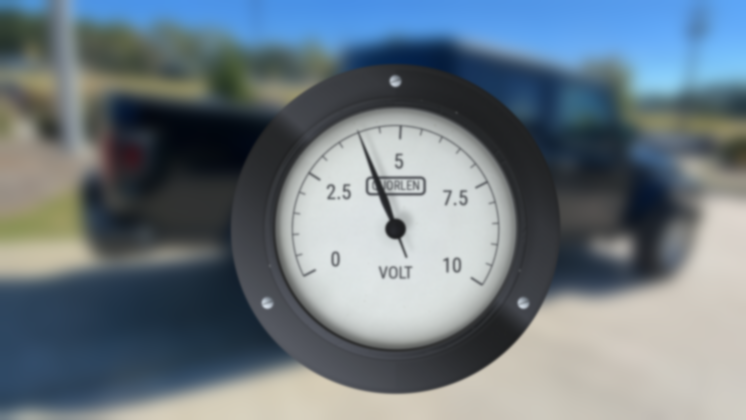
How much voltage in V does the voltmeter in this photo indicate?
4 V
